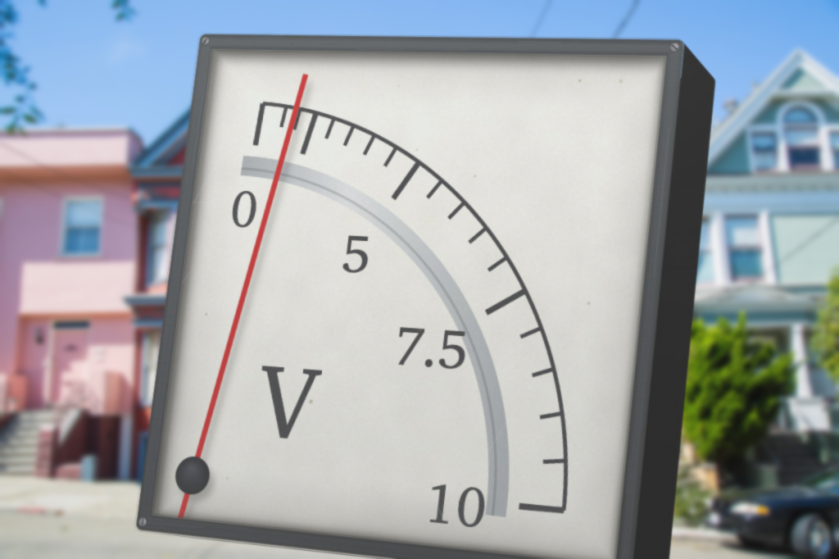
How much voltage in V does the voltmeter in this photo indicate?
2 V
